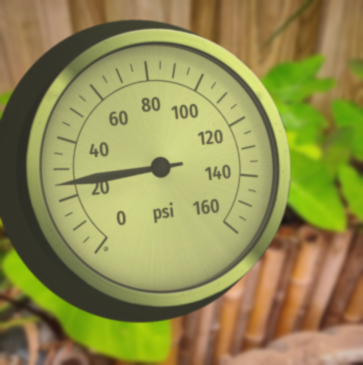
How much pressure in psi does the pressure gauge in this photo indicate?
25 psi
